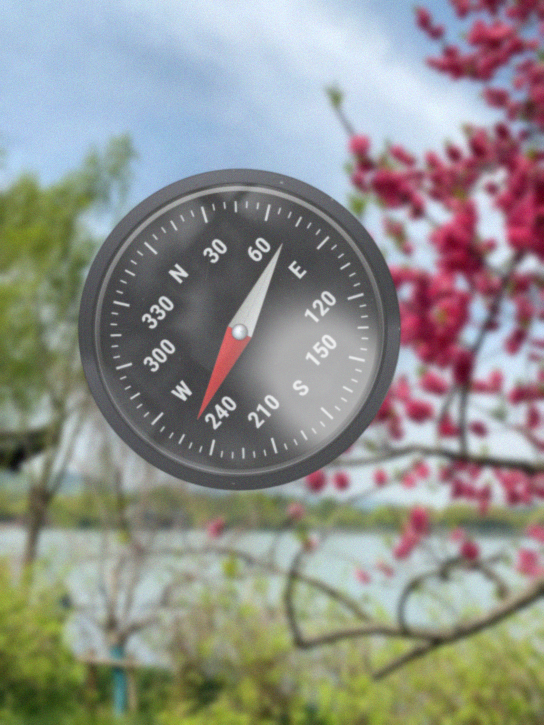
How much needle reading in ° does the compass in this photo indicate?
252.5 °
